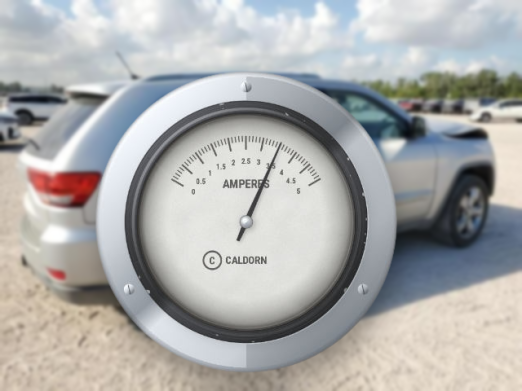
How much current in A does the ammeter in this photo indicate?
3.5 A
